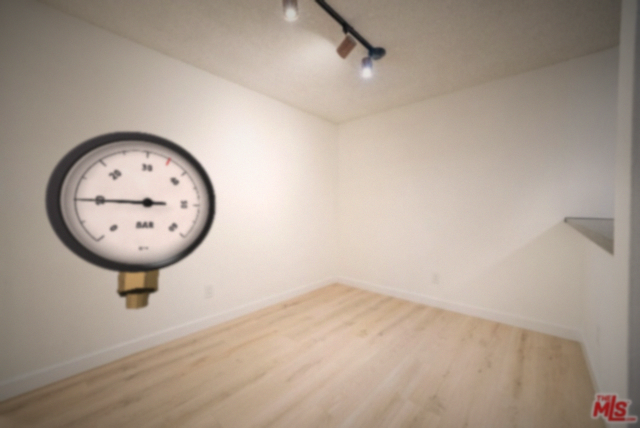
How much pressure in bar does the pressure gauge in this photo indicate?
10 bar
